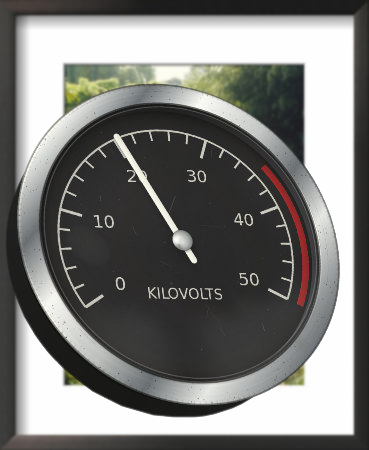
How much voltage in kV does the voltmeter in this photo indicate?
20 kV
